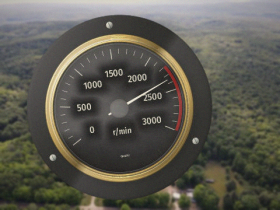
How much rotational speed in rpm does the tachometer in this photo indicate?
2350 rpm
